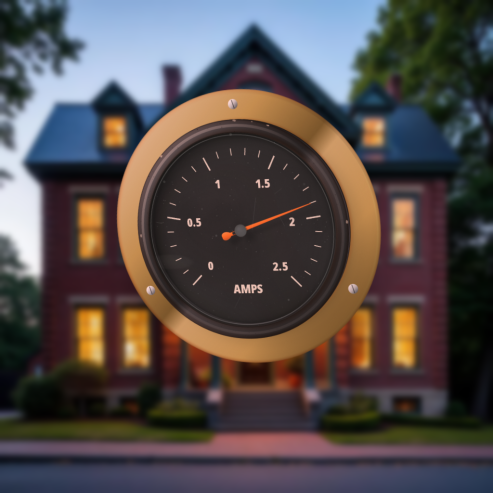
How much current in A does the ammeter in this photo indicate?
1.9 A
